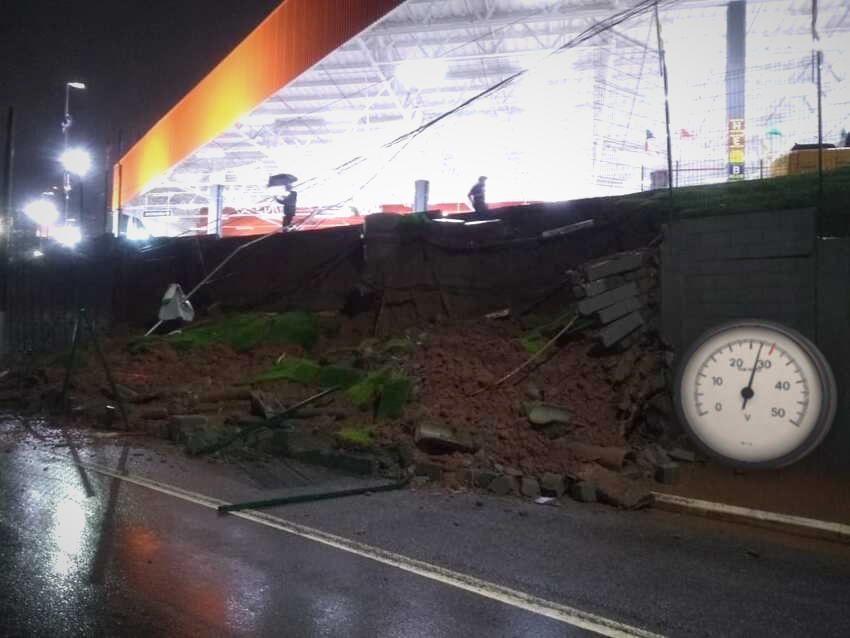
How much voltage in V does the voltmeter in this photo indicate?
27.5 V
